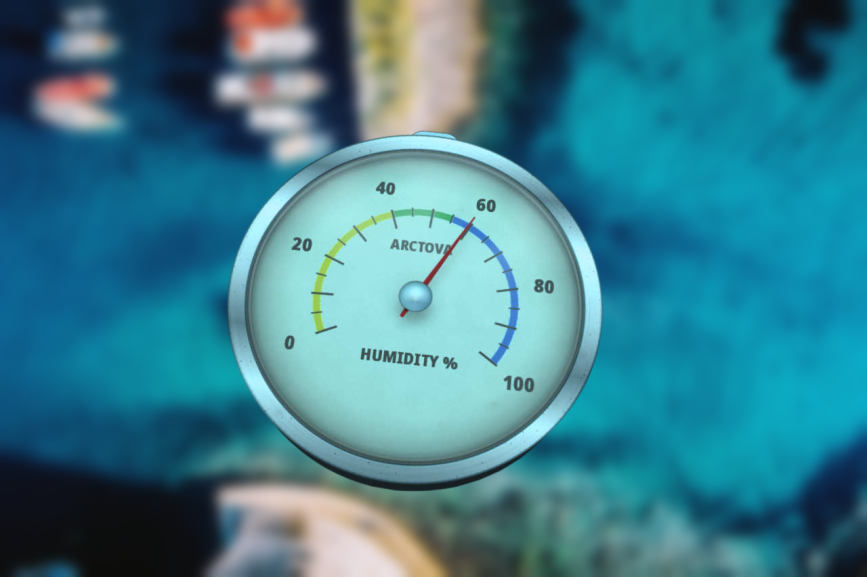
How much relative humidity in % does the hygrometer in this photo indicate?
60 %
